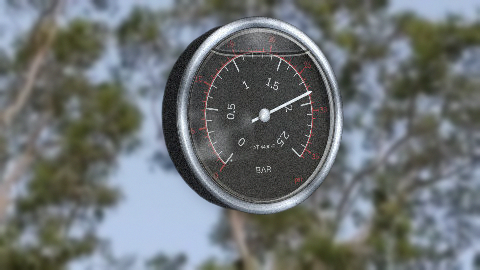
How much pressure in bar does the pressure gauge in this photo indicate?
1.9 bar
